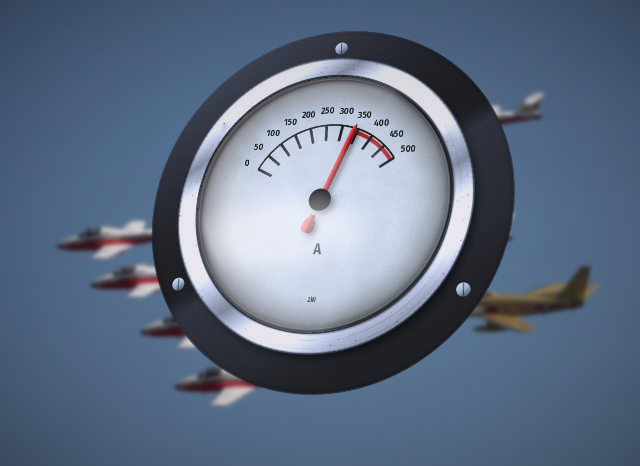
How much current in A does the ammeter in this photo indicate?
350 A
